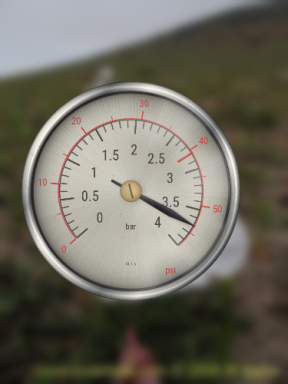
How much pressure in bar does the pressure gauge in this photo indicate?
3.7 bar
